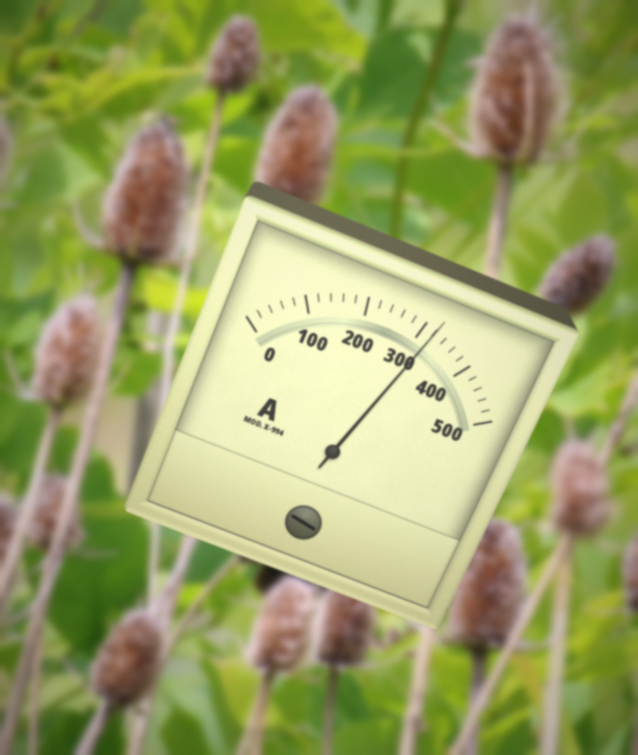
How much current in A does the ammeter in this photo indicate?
320 A
